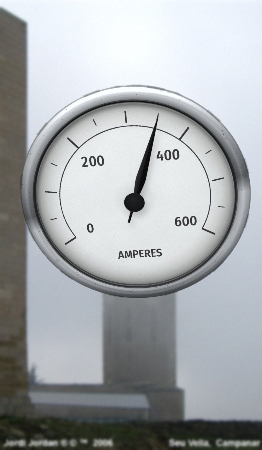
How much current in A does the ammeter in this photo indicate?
350 A
